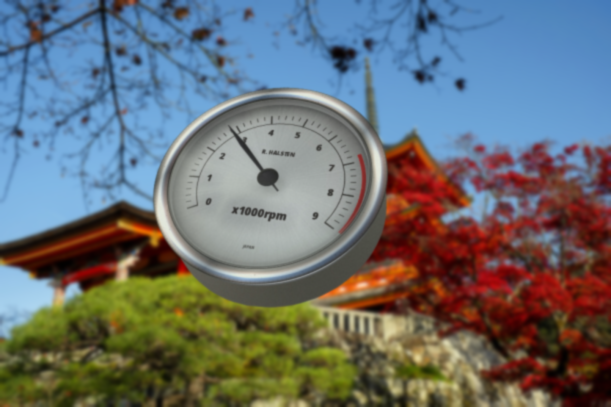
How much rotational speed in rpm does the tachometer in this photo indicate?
2800 rpm
